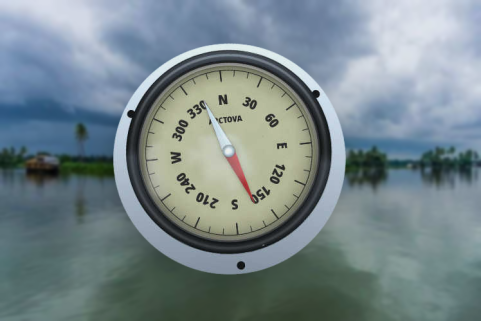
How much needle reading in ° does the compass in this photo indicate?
160 °
